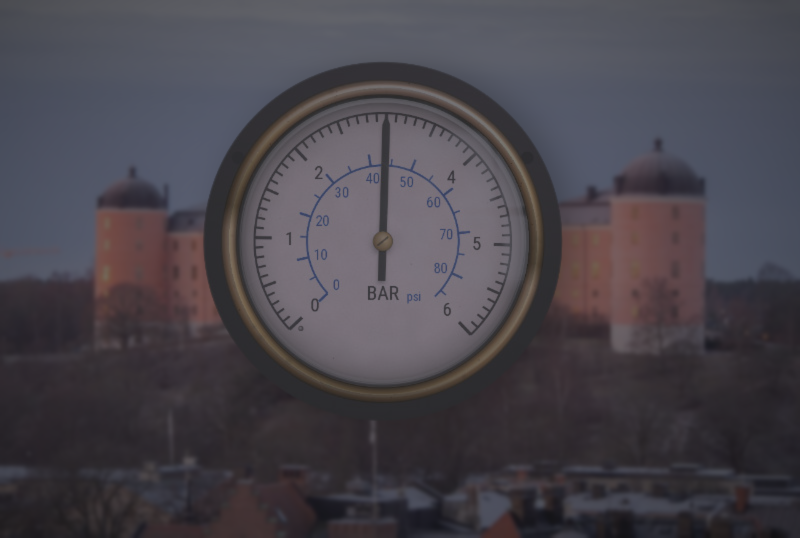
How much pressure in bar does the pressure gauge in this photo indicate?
3 bar
